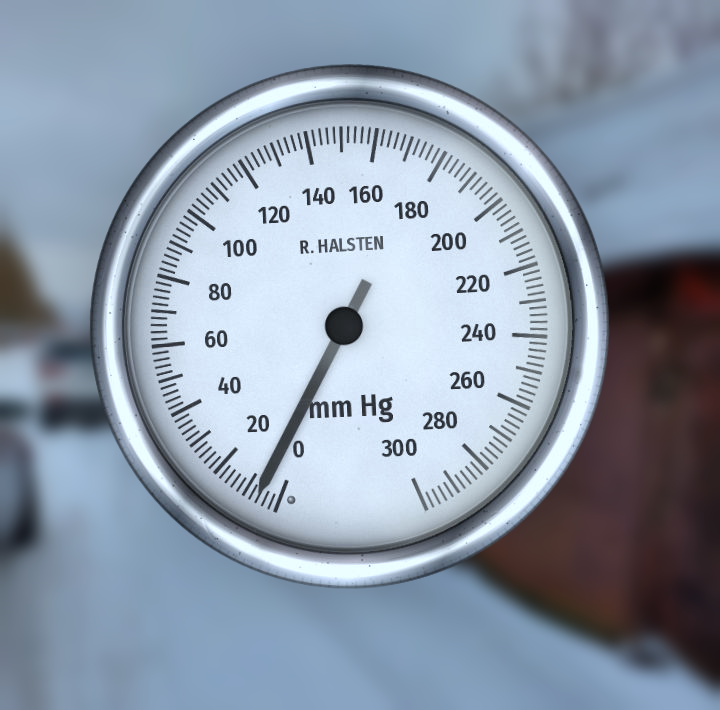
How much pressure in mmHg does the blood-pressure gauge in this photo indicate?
6 mmHg
